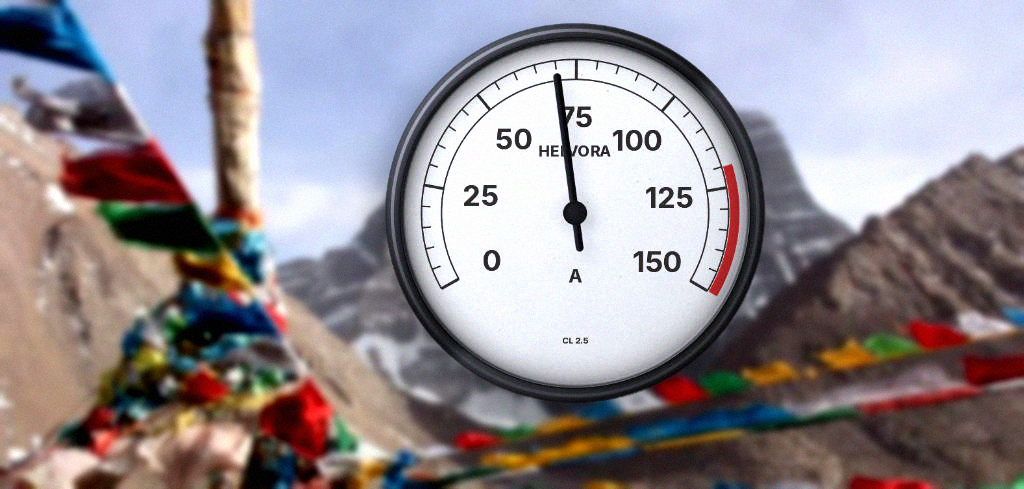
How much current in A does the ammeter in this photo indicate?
70 A
